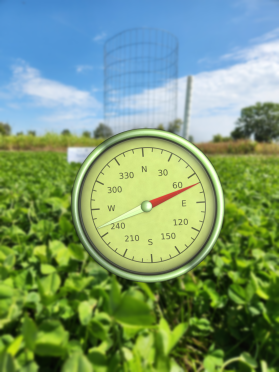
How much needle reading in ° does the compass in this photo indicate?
70 °
